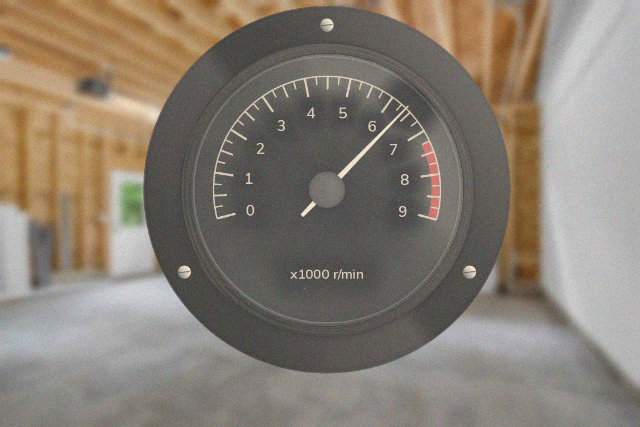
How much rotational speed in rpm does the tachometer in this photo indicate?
6375 rpm
